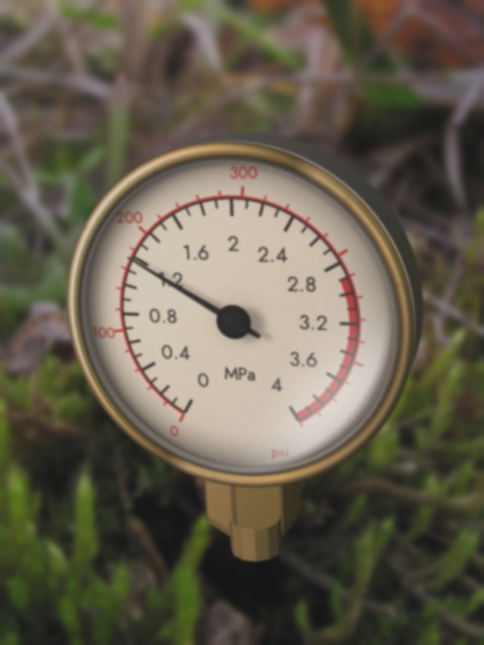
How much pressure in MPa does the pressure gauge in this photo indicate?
1.2 MPa
